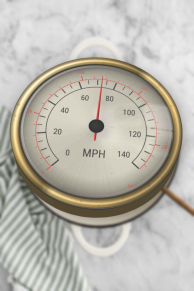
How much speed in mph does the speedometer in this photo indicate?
72.5 mph
